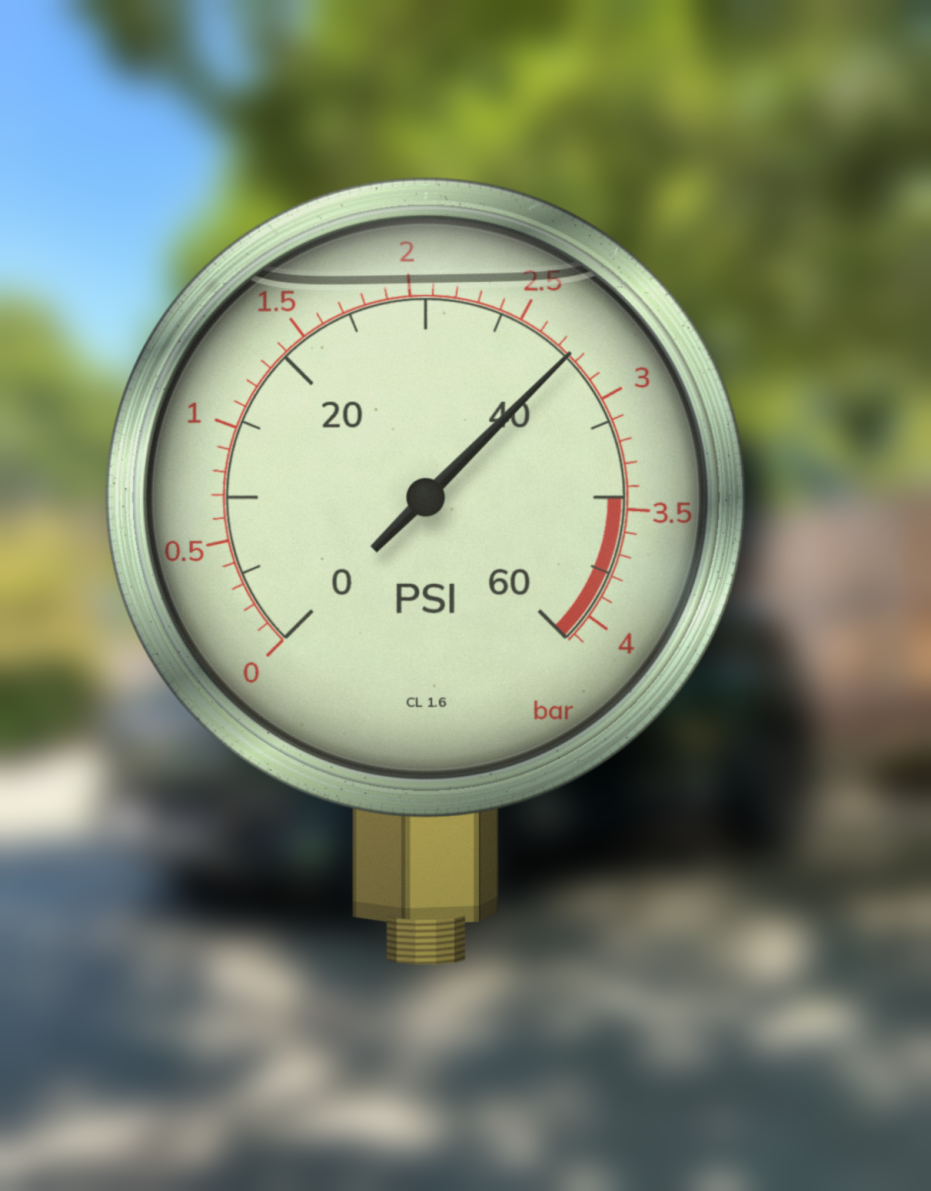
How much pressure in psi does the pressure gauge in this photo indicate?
40 psi
